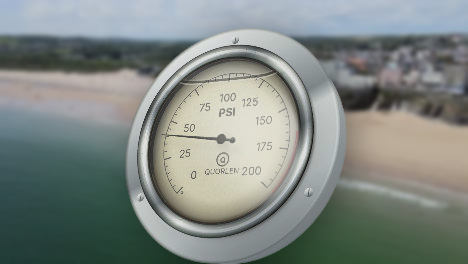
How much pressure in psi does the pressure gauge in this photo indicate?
40 psi
